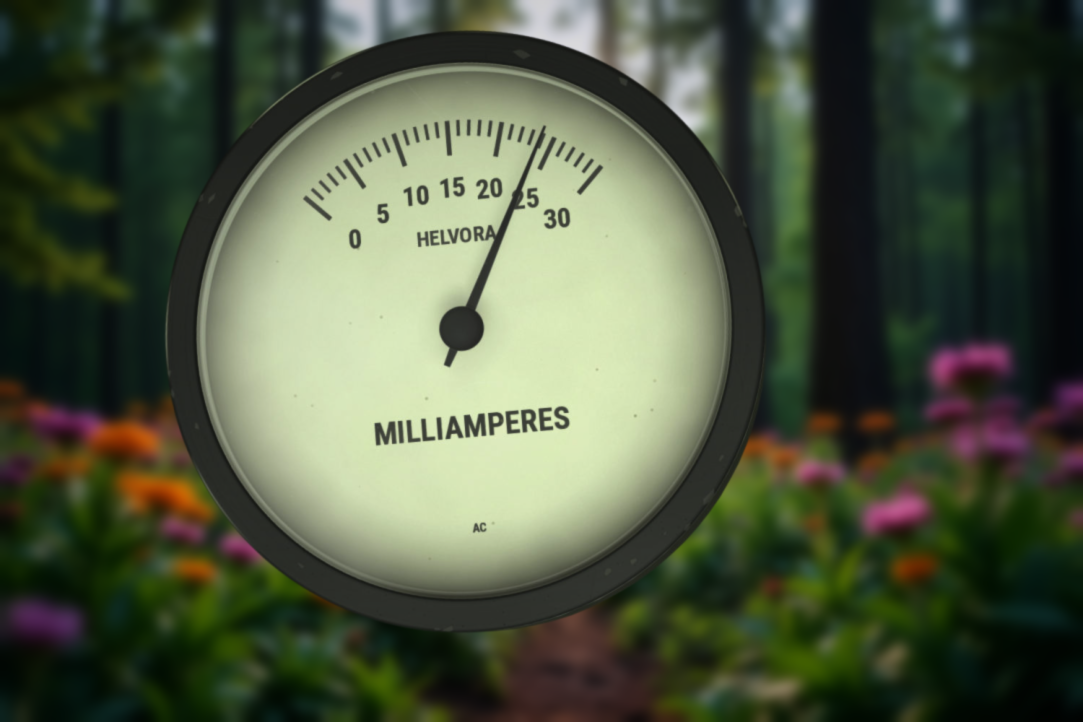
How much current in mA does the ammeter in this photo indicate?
24 mA
